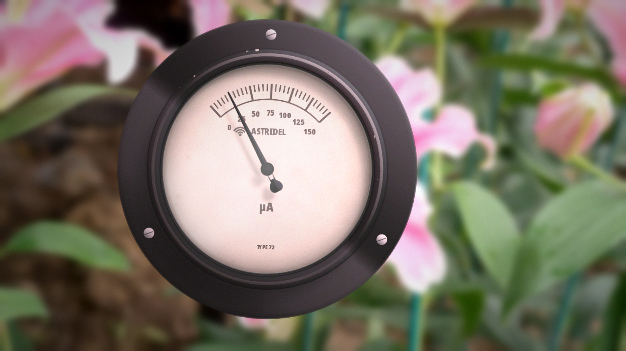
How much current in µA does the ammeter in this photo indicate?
25 µA
